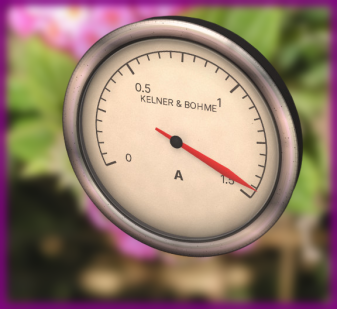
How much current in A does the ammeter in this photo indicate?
1.45 A
